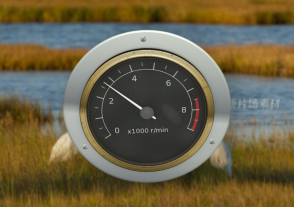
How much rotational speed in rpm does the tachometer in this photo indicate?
2750 rpm
